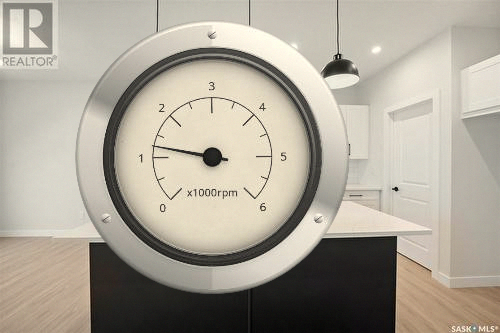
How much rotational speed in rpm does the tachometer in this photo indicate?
1250 rpm
